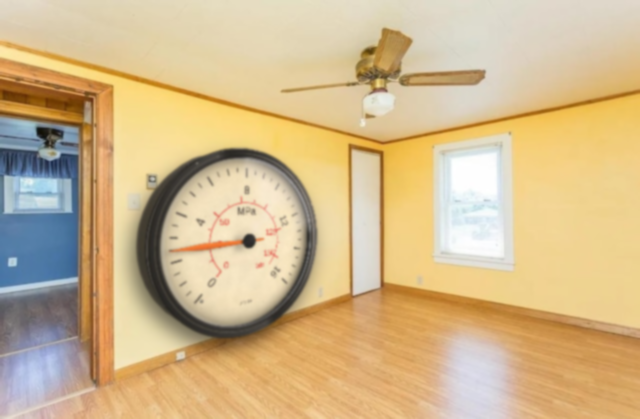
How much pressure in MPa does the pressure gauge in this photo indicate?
2.5 MPa
